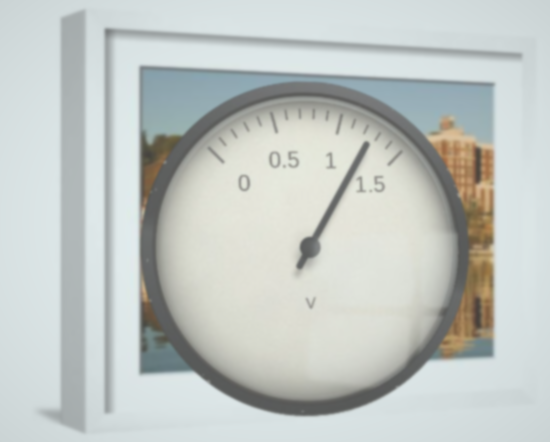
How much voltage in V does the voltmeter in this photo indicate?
1.25 V
